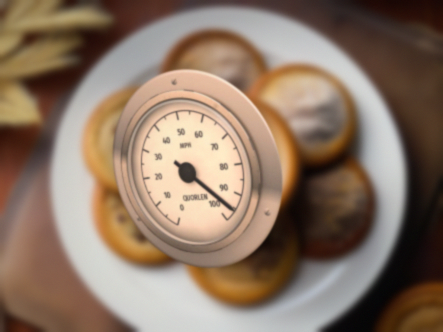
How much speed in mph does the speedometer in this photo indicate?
95 mph
